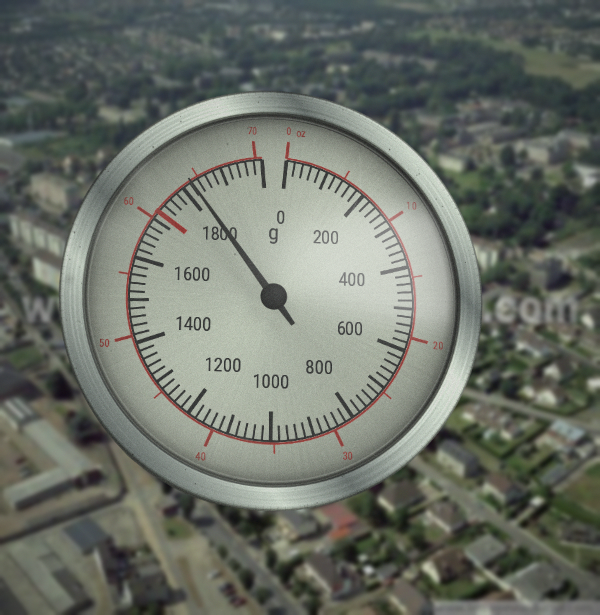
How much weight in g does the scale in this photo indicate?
1820 g
